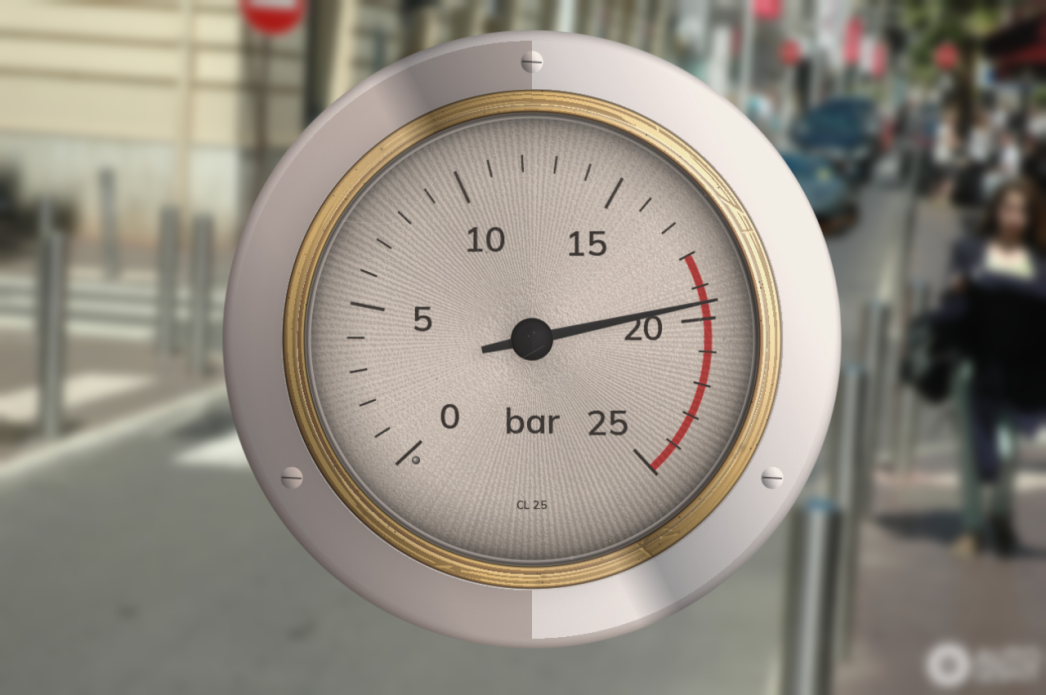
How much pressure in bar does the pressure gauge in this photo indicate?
19.5 bar
